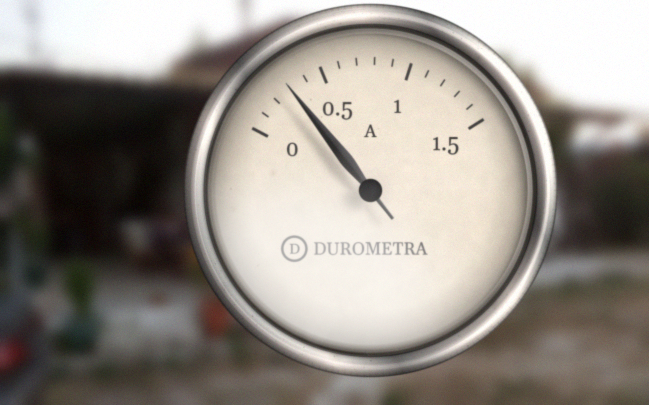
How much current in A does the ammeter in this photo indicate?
0.3 A
